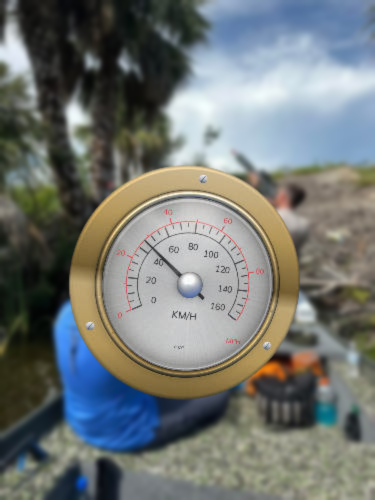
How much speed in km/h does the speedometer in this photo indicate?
45 km/h
